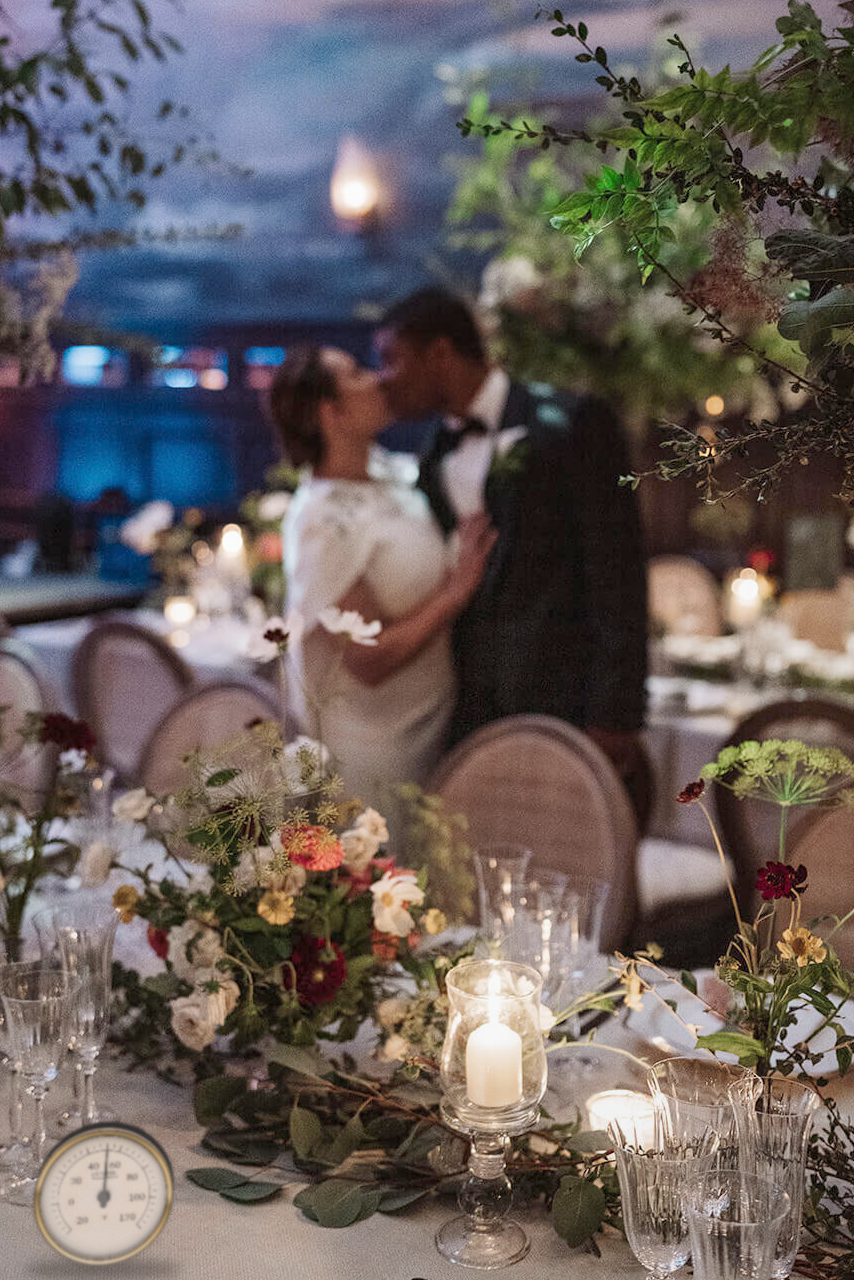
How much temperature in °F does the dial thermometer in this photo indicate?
52 °F
